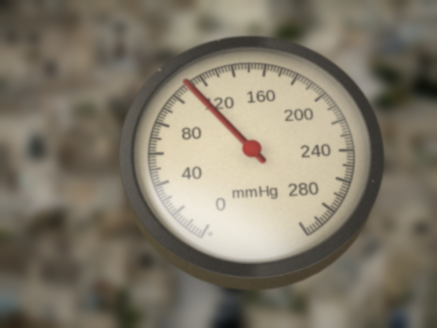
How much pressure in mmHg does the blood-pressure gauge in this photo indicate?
110 mmHg
